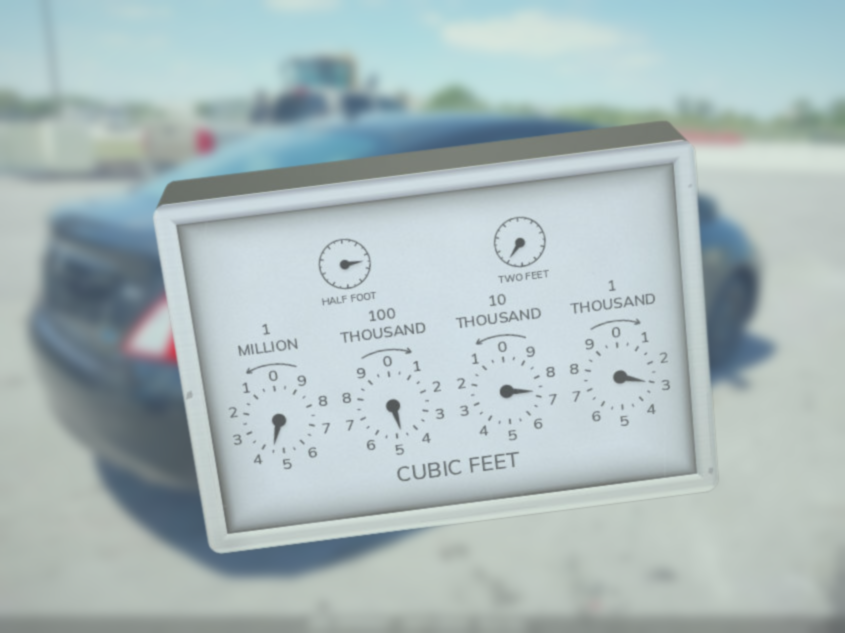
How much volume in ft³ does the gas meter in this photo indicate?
447300 ft³
